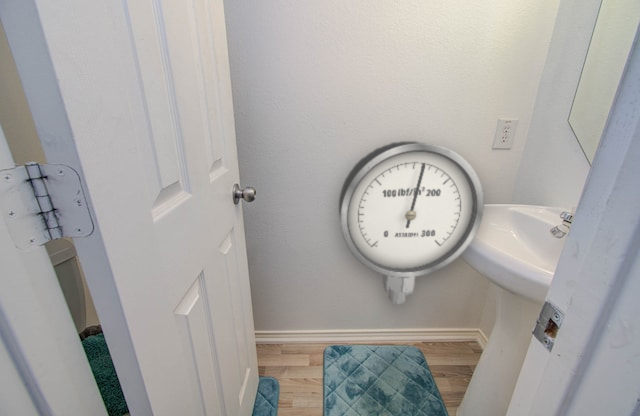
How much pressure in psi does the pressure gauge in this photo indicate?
160 psi
